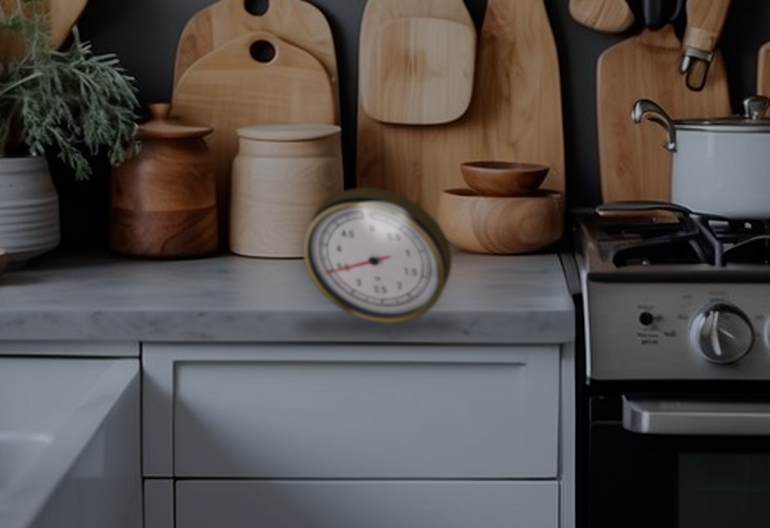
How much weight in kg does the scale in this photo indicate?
3.5 kg
